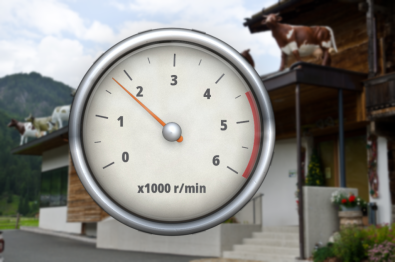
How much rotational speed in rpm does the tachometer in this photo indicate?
1750 rpm
